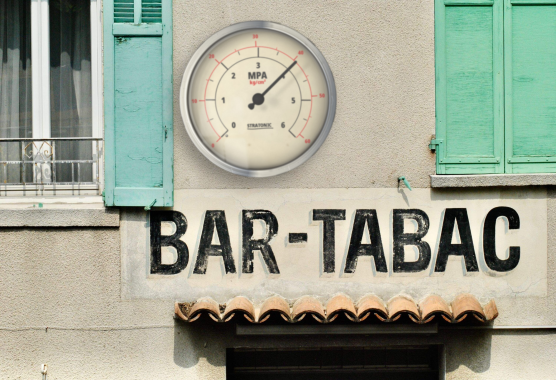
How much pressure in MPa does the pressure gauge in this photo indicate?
4 MPa
